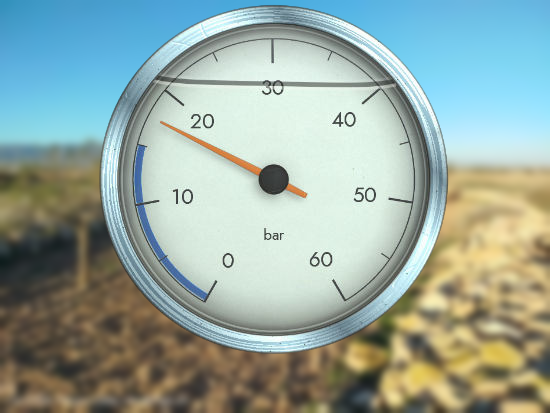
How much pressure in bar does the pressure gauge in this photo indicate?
17.5 bar
